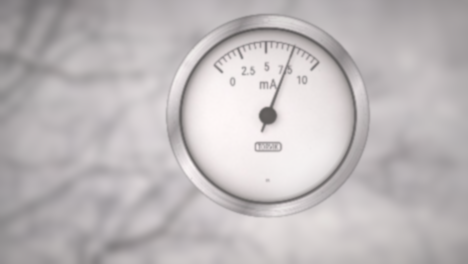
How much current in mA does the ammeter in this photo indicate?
7.5 mA
